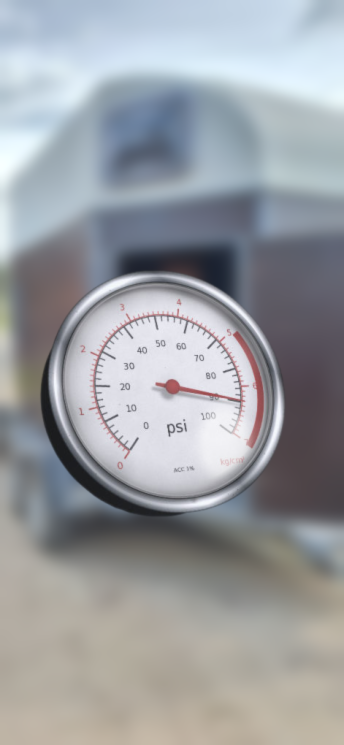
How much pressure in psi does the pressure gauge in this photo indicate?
90 psi
